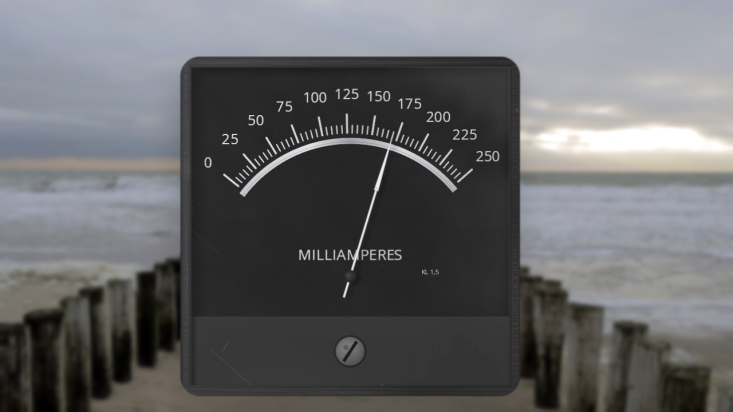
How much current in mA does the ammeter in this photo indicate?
170 mA
